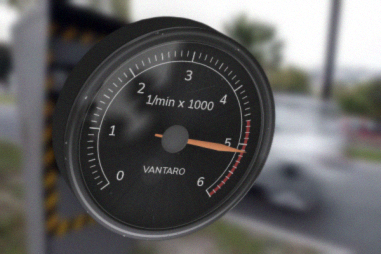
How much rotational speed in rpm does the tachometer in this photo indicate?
5100 rpm
